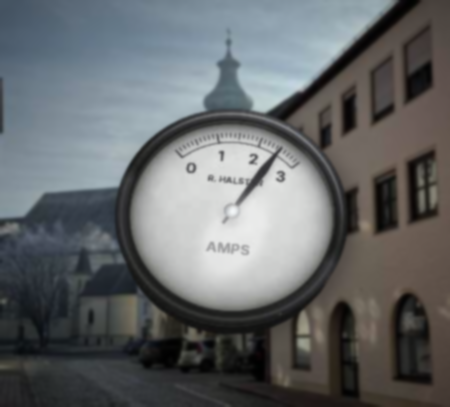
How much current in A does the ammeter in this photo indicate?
2.5 A
